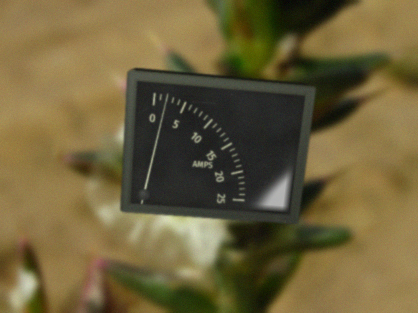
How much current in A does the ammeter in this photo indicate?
2 A
